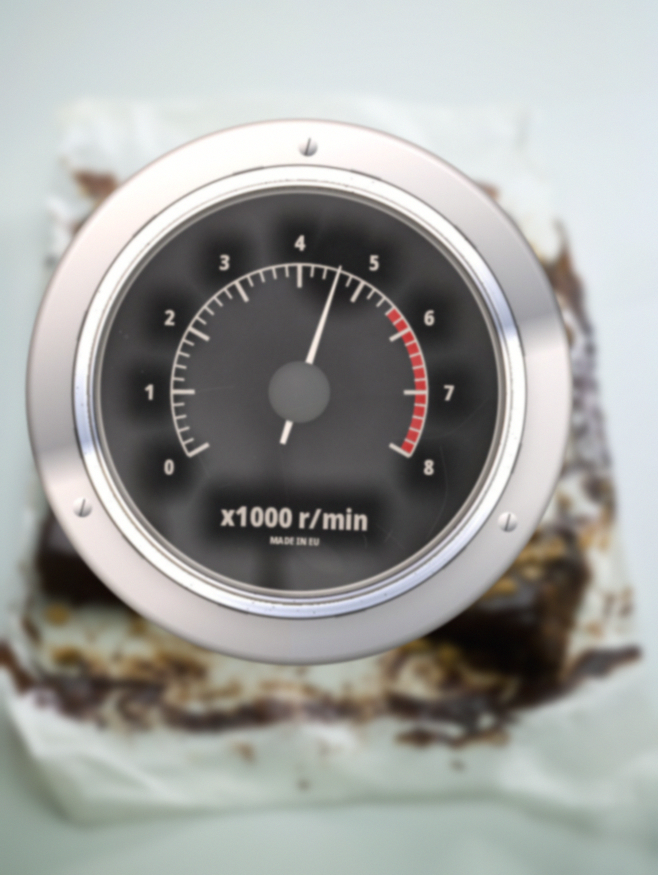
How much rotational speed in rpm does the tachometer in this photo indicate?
4600 rpm
